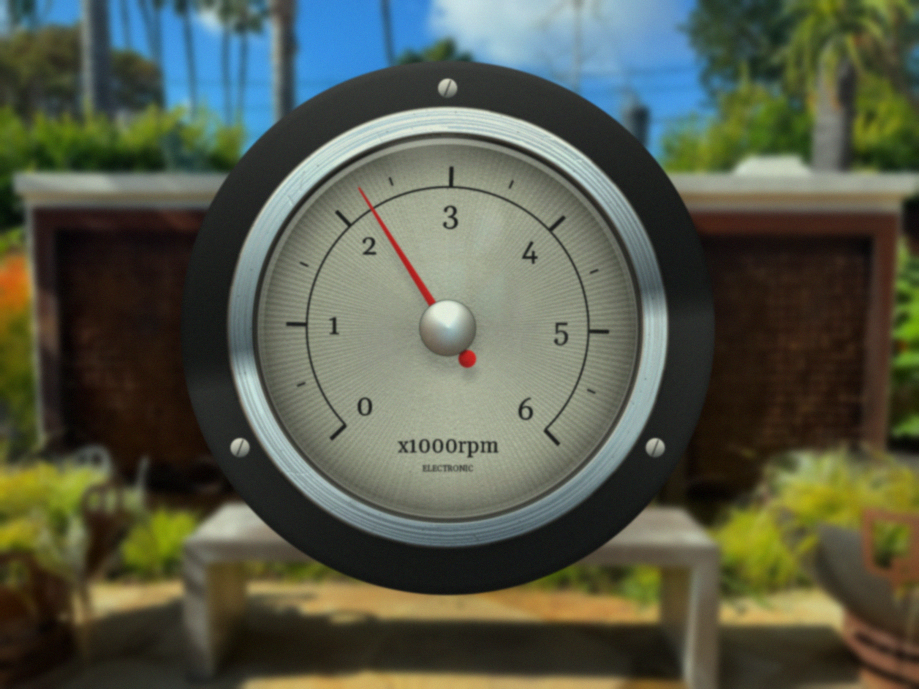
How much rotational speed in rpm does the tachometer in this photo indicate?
2250 rpm
